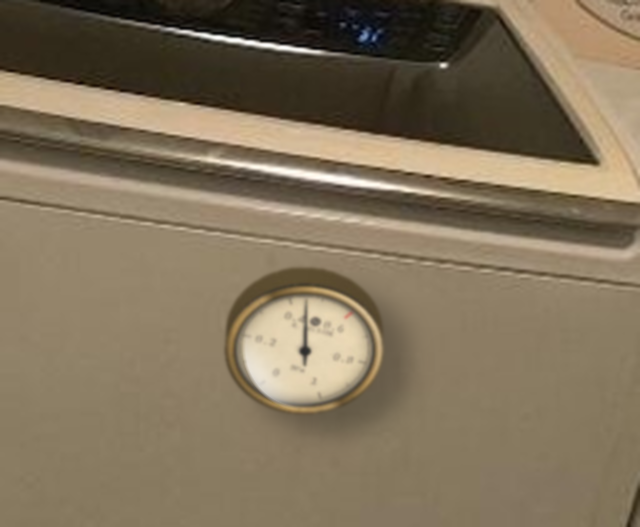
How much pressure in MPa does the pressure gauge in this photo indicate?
0.45 MPa
